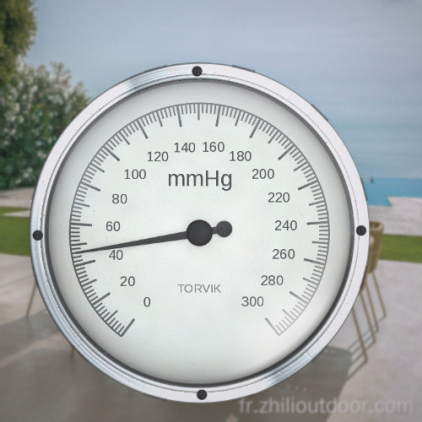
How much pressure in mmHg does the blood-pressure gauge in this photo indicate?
46 mmHg
